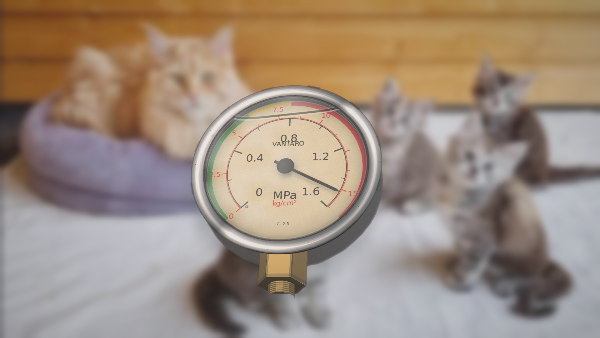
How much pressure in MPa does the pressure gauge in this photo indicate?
1.5 MPa
